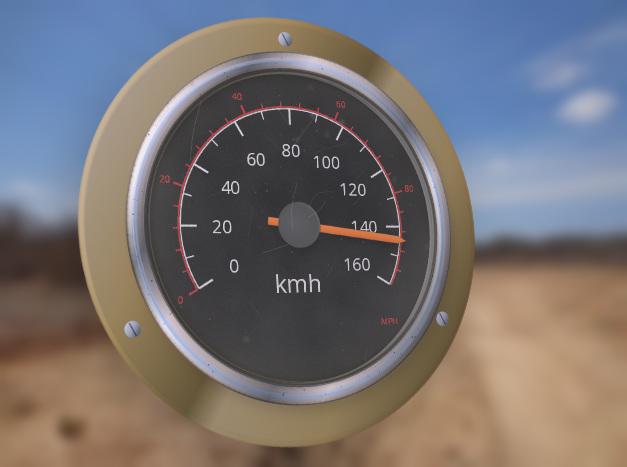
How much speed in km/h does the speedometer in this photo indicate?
145 km/h
